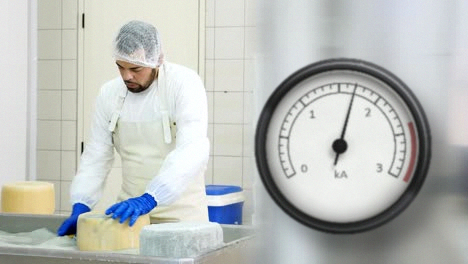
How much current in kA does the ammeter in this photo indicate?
1.7 kA
